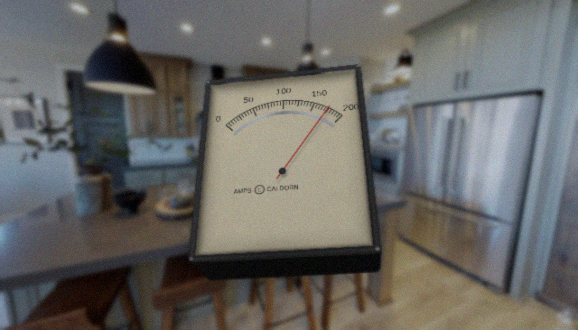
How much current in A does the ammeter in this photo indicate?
175 A
